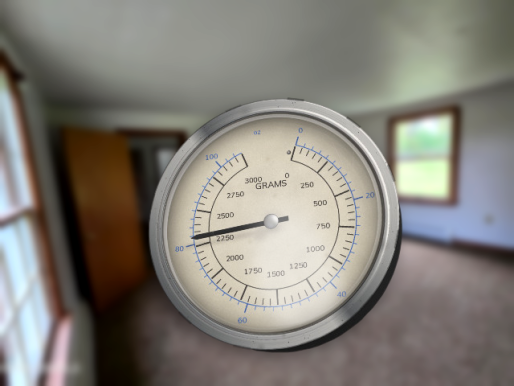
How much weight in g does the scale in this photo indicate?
2300 g
